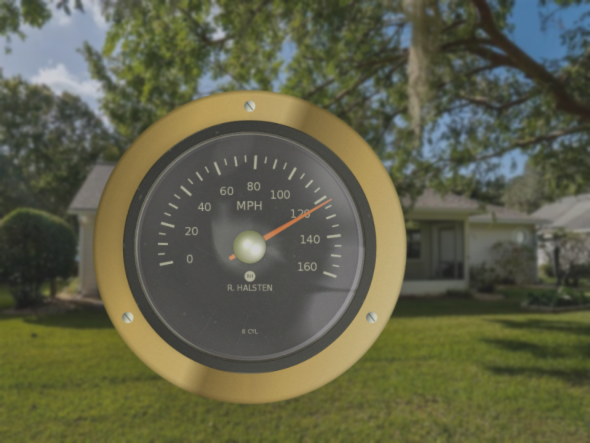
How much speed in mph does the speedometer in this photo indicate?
122.5 mph
